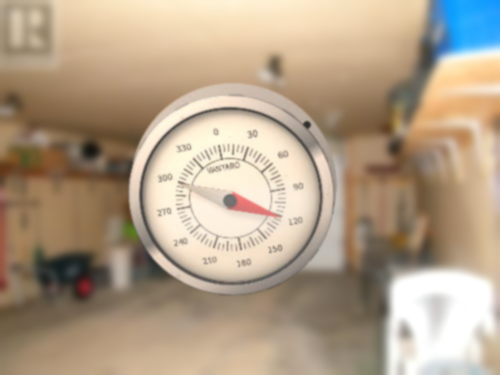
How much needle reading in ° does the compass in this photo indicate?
120 °
